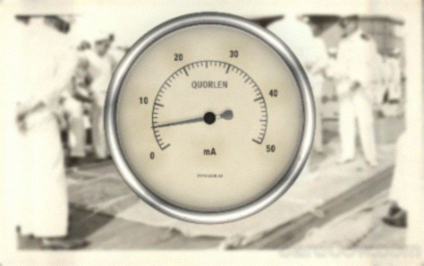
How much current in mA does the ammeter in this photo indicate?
5 mA
